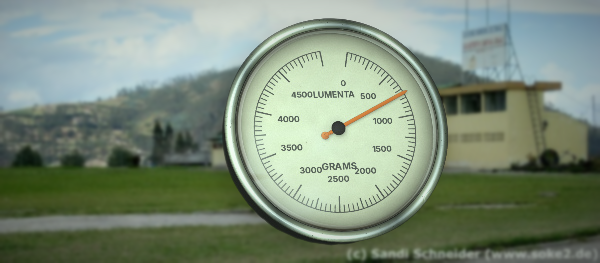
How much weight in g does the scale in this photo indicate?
750 g
